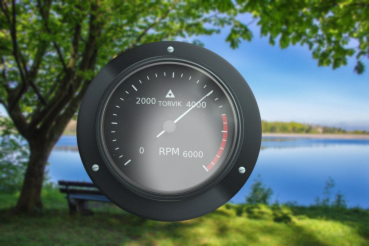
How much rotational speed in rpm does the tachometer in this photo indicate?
4000 rpm
